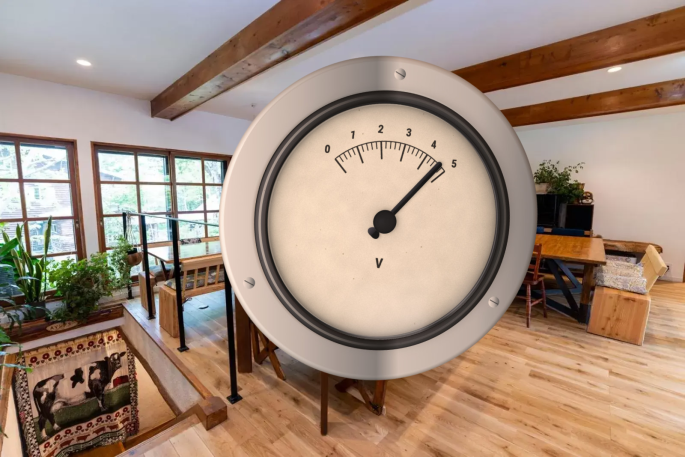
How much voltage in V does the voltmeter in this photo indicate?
4.6 V
